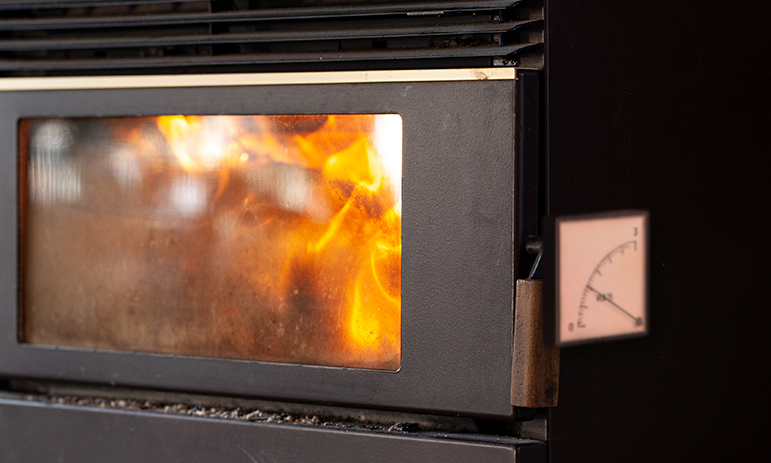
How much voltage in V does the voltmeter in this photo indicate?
1 V
